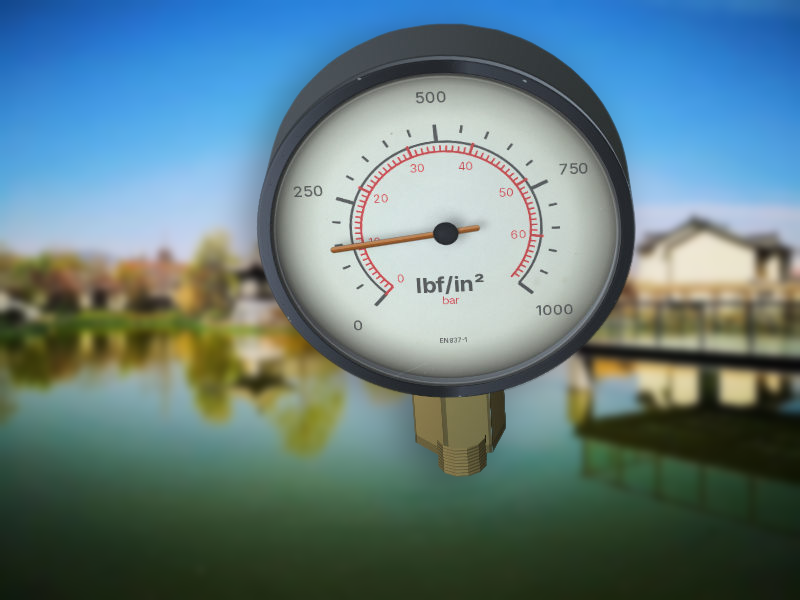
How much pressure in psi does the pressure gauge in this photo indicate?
150 psi
